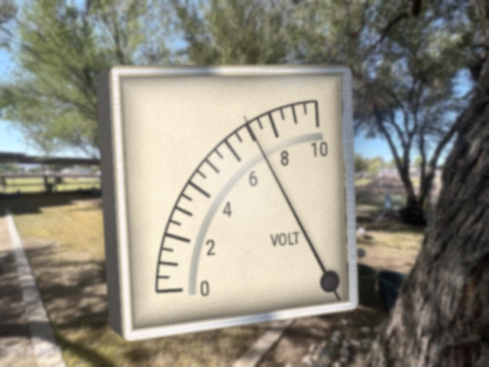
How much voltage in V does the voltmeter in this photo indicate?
7 V
